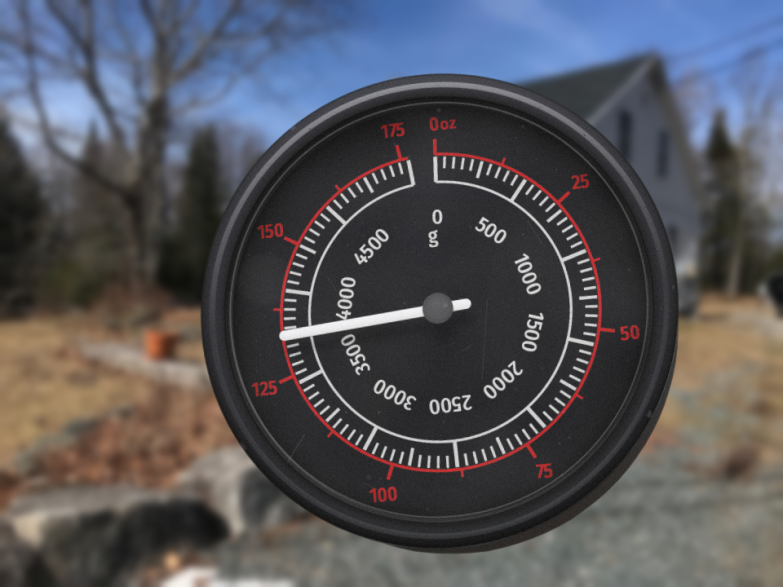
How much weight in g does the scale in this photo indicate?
3750 g
